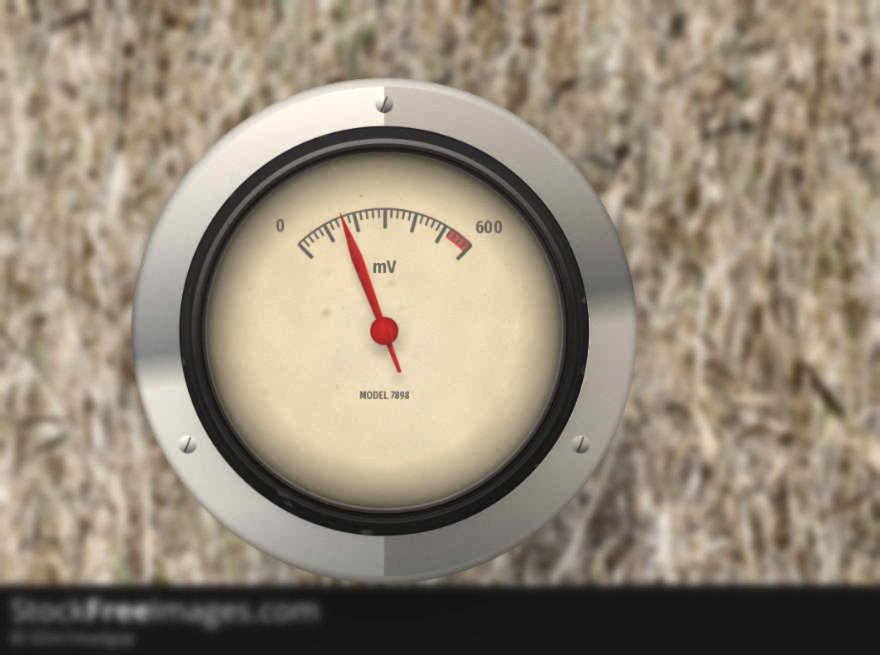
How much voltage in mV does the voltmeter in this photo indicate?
160 mV
